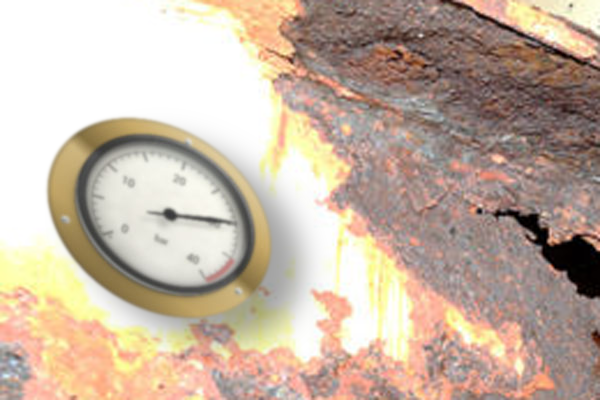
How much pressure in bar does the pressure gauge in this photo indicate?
30 bar
